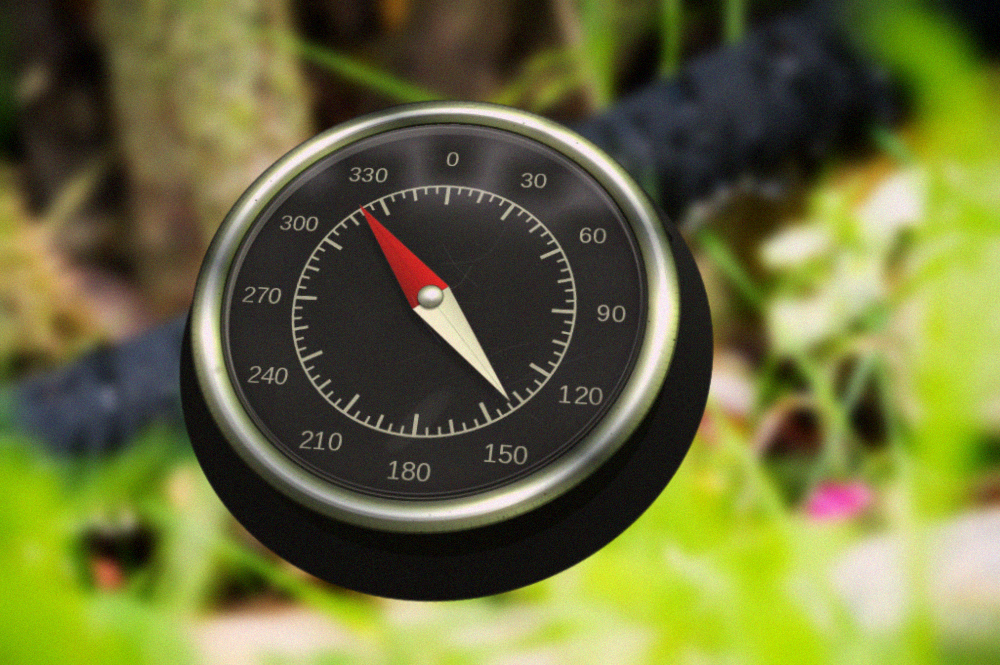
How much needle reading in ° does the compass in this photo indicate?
320 °
